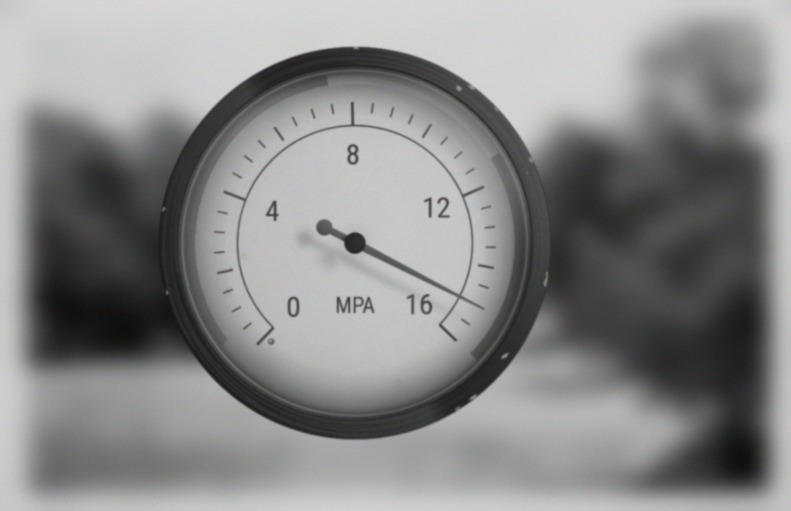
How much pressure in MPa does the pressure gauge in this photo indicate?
15 MPa
